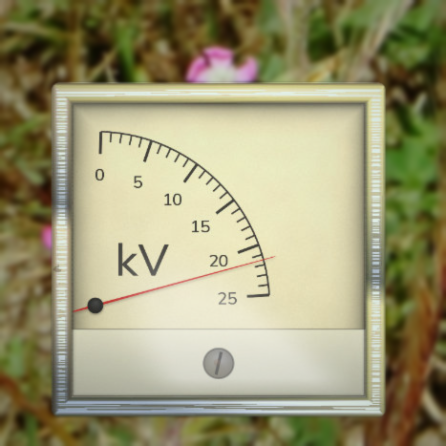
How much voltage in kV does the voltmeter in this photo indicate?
21.5 kV
